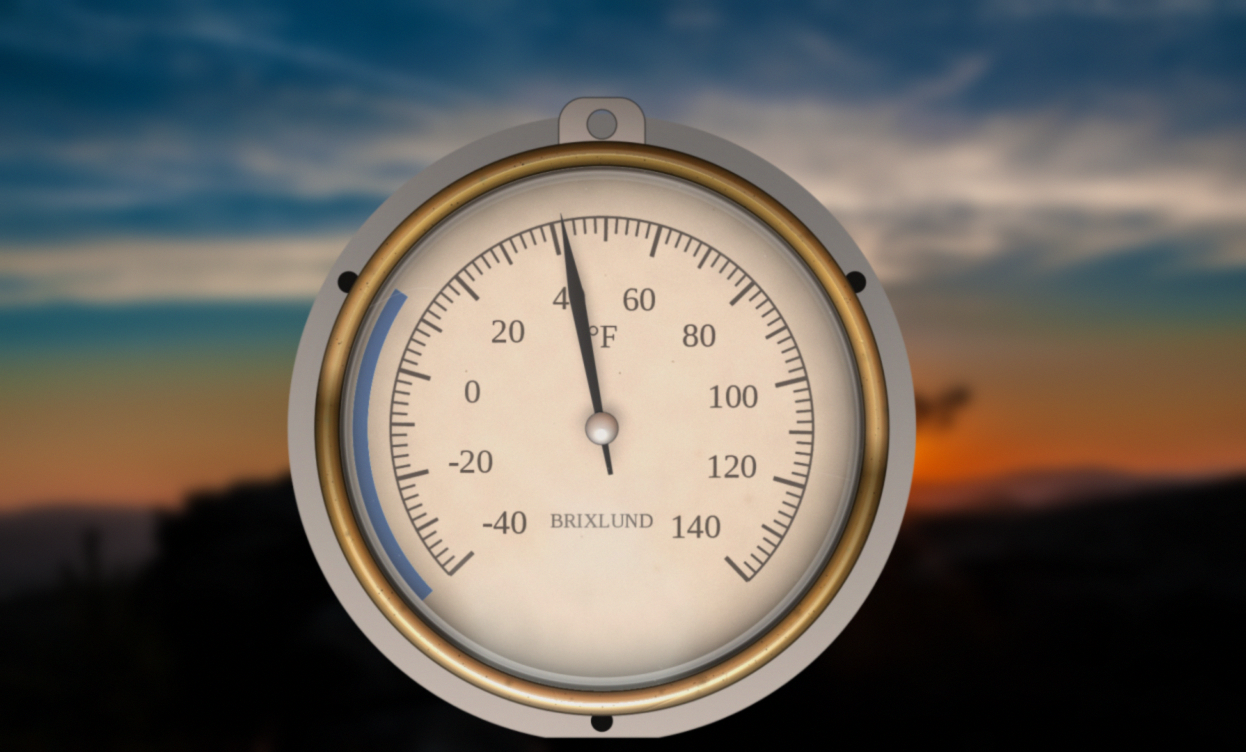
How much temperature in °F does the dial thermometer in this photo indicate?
42 °F
